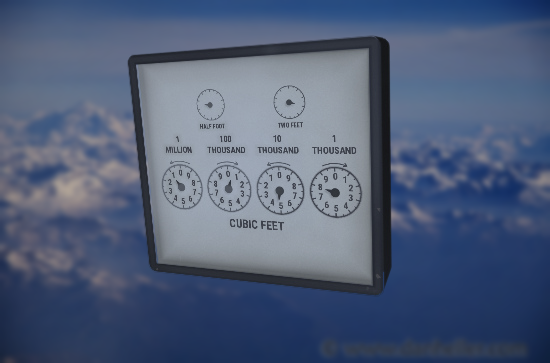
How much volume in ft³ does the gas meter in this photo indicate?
104800 ft³
